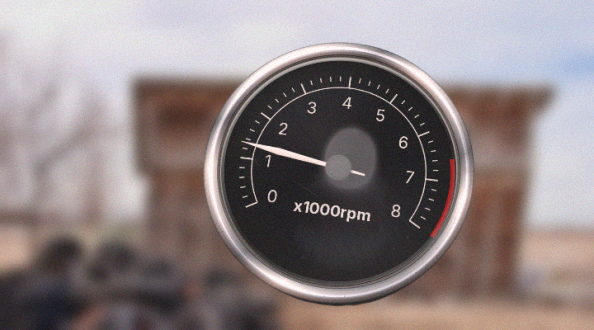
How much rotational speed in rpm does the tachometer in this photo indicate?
1300 rpm
